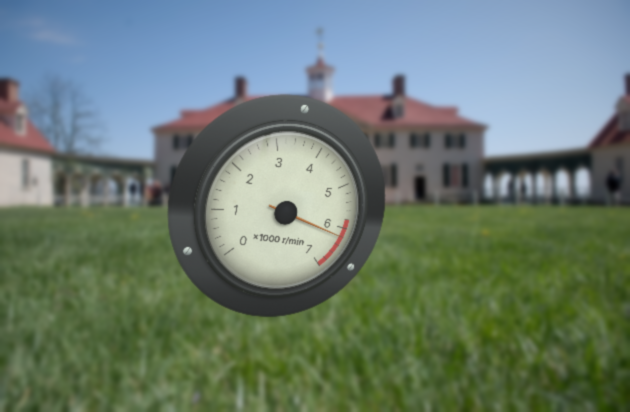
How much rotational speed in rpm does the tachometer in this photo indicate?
6200 rpm
